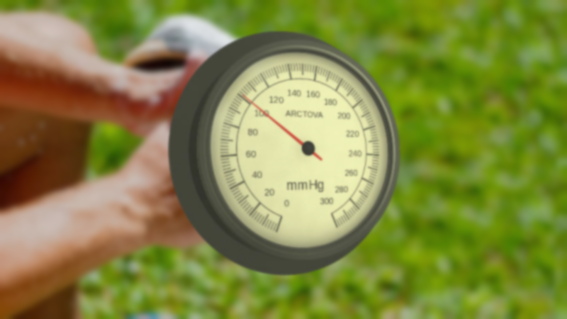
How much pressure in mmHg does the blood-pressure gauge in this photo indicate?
100 mmHg
